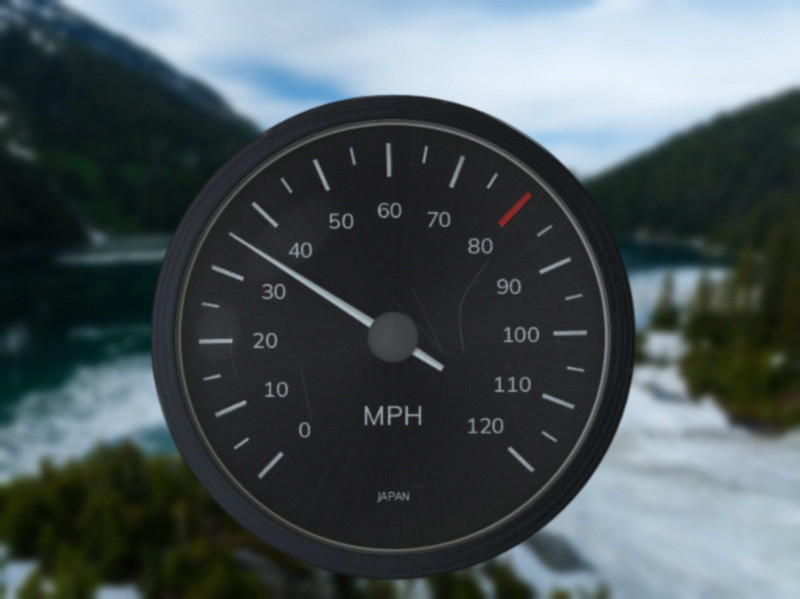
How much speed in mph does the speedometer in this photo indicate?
35 mph
